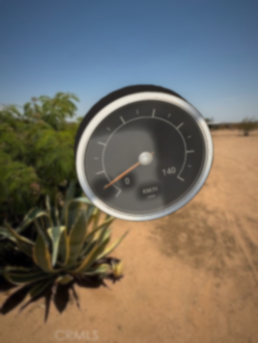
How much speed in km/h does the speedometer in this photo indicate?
10 km/h
